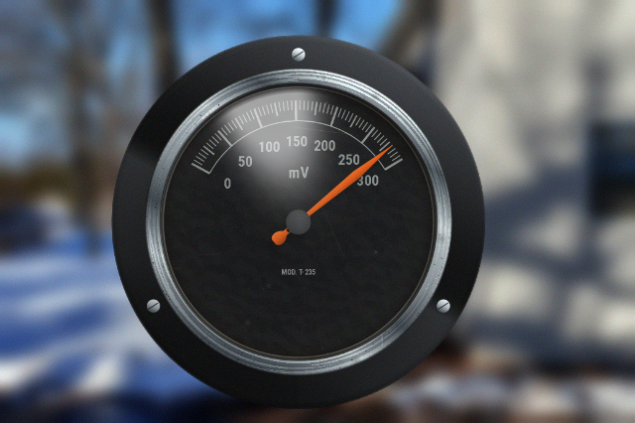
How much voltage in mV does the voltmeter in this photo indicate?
280 mV
